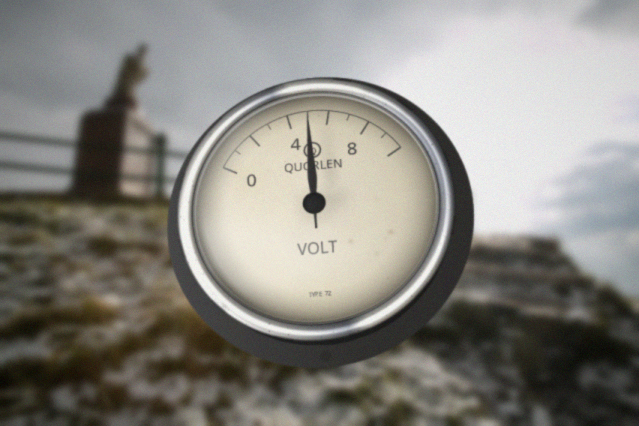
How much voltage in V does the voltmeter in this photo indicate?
5 V
